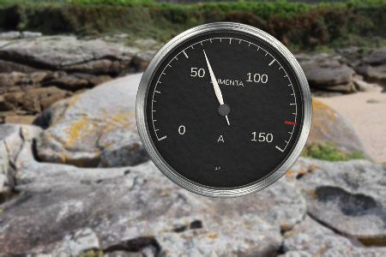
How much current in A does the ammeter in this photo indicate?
60 A
